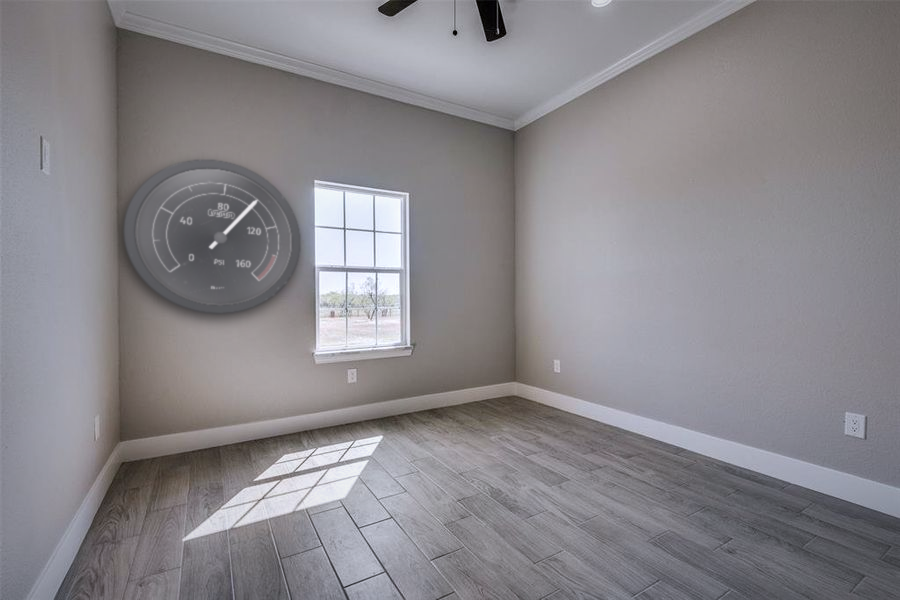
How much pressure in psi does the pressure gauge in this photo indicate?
100 psi
